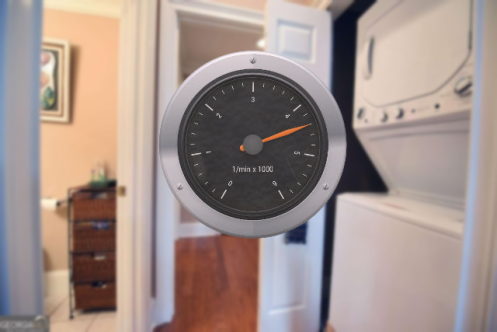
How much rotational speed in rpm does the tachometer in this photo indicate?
4400 rpm
